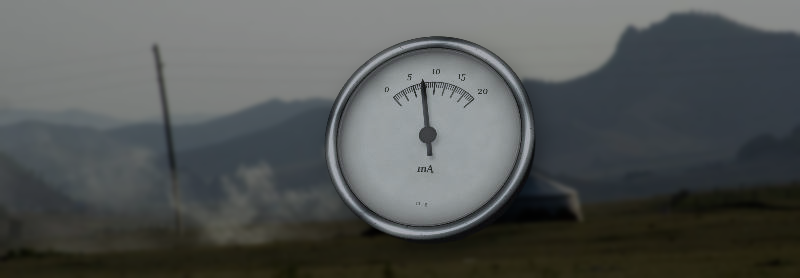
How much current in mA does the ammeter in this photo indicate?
7.5 mA
